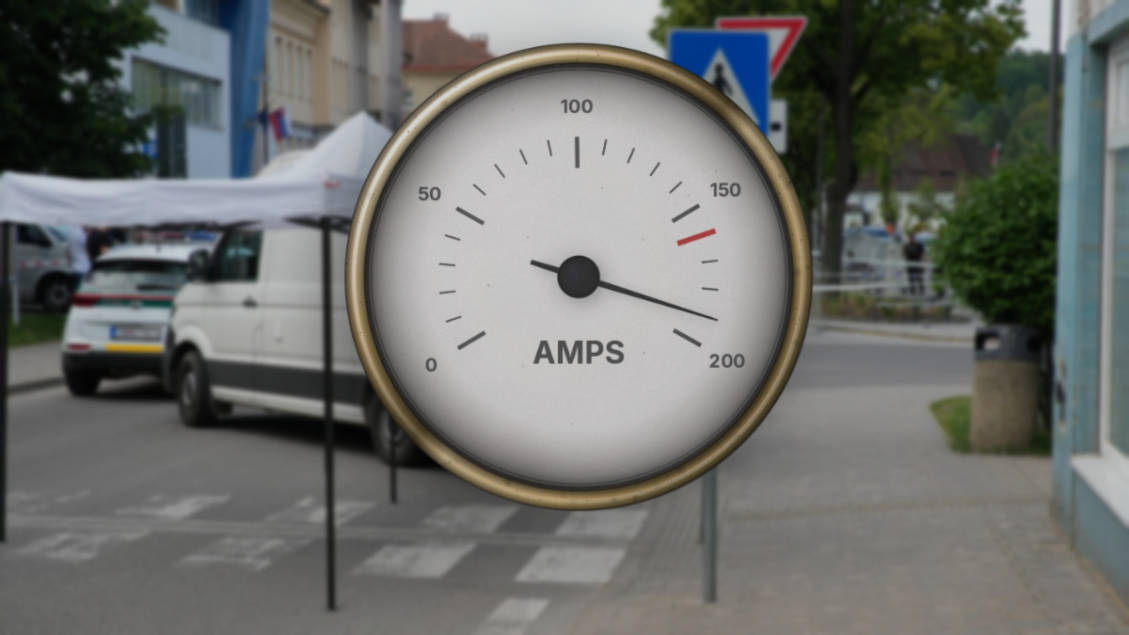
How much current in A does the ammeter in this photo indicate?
190 A
